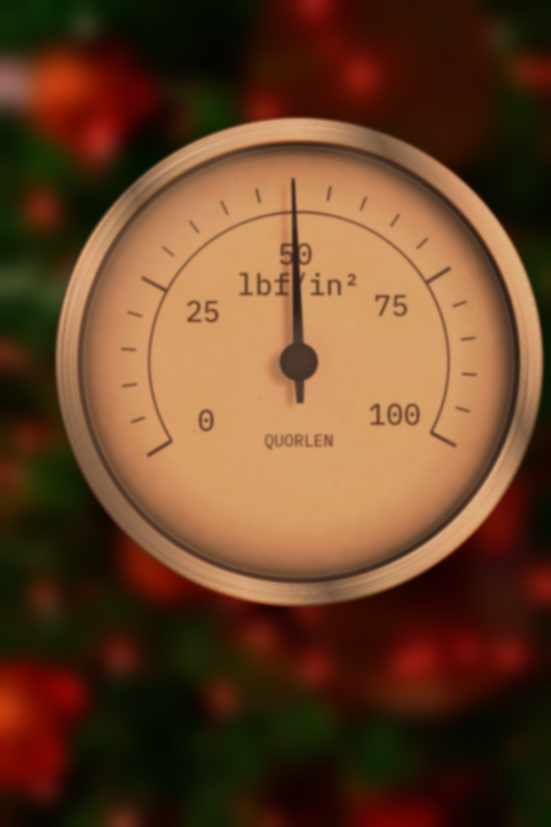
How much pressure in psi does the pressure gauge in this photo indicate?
50 psi
